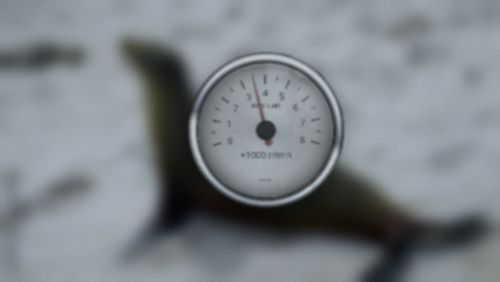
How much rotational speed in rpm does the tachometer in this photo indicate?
3500 rpm
